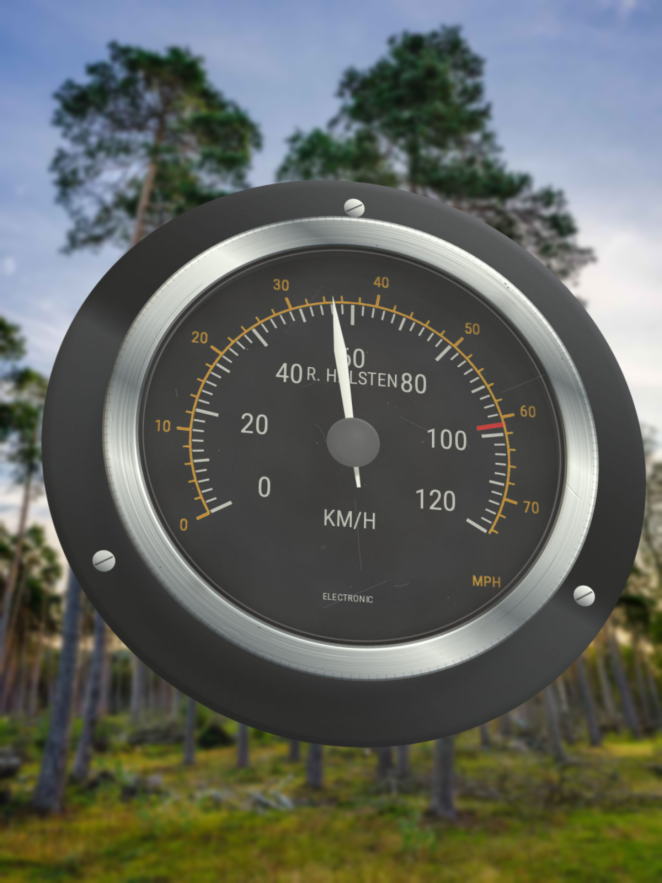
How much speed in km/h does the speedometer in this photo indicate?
56 km/h
